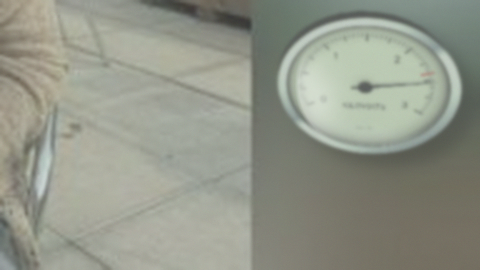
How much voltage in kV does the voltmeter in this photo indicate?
2.5 kV
